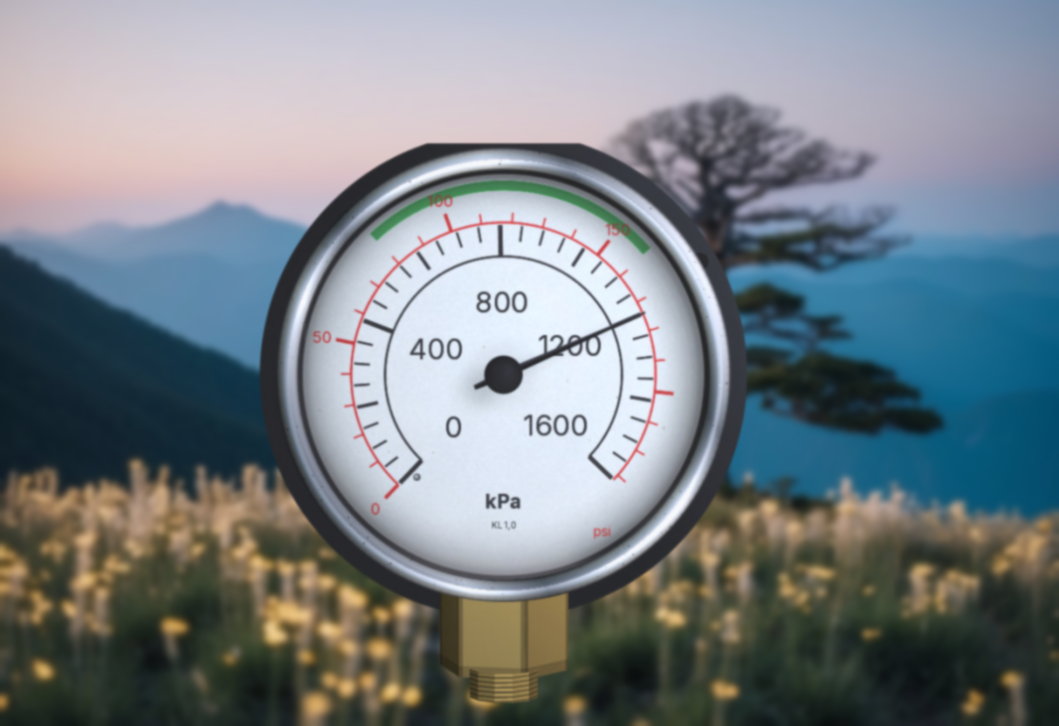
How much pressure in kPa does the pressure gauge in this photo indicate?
1200 kPa
